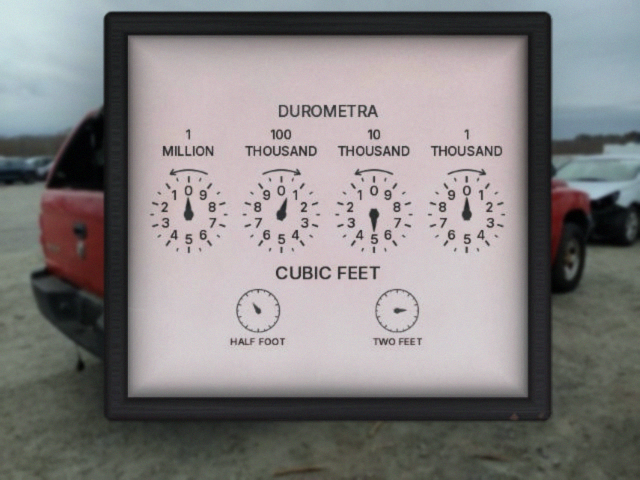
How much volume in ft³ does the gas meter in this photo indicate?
5000 ft³
